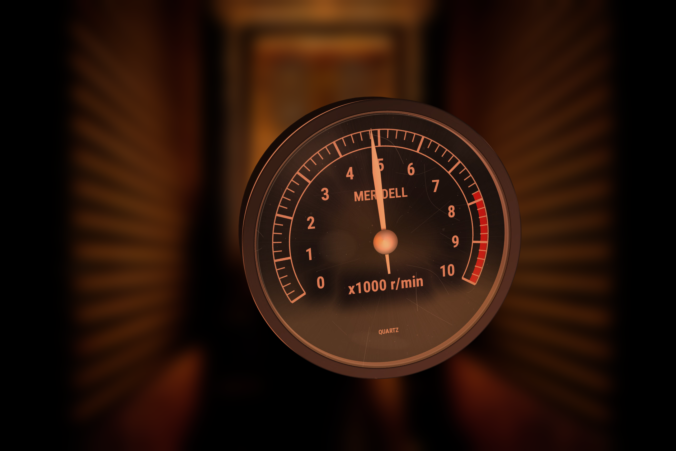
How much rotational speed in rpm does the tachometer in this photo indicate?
4800 rpm
